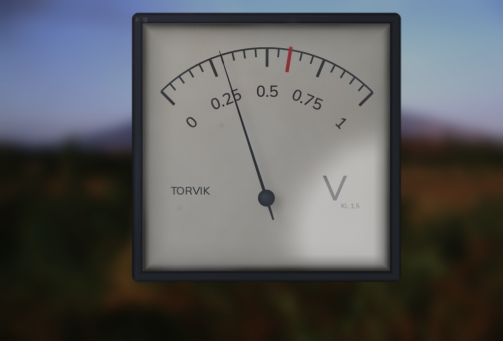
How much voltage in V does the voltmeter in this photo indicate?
0.3 V
